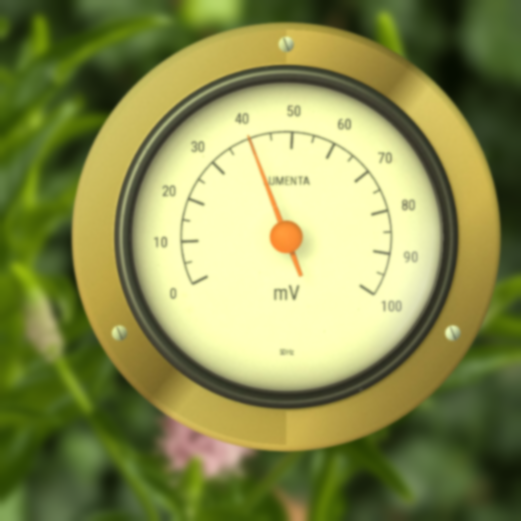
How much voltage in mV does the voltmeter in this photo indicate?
40 mV
